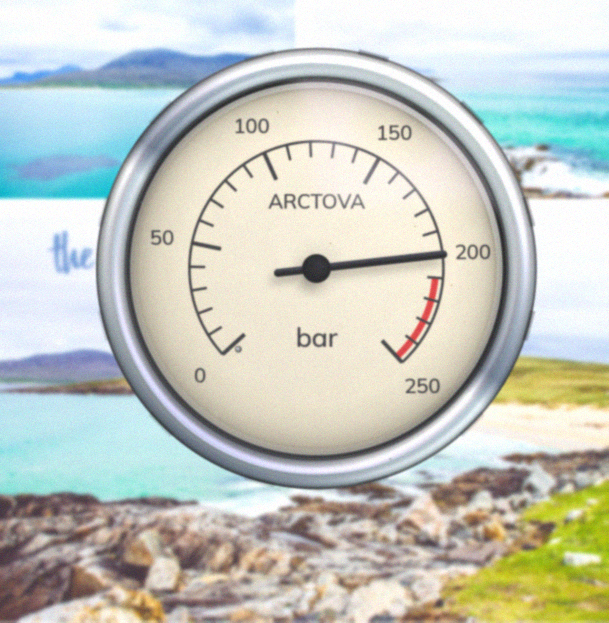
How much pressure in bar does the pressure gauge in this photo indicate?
200 bar
